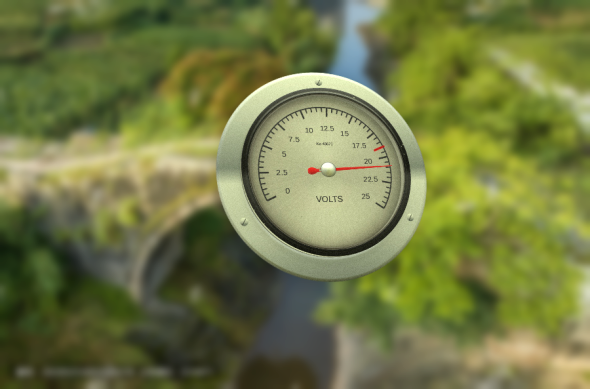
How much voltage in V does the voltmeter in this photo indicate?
21 V
